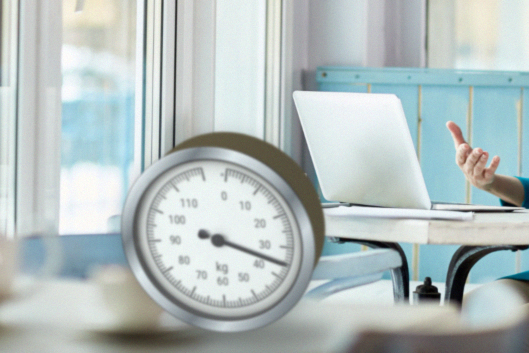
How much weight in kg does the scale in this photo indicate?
35 kg
